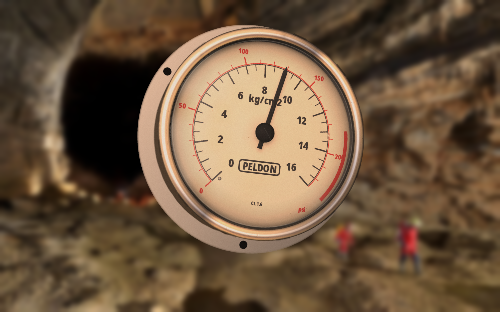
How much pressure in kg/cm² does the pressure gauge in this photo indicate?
9 kg/cm²
